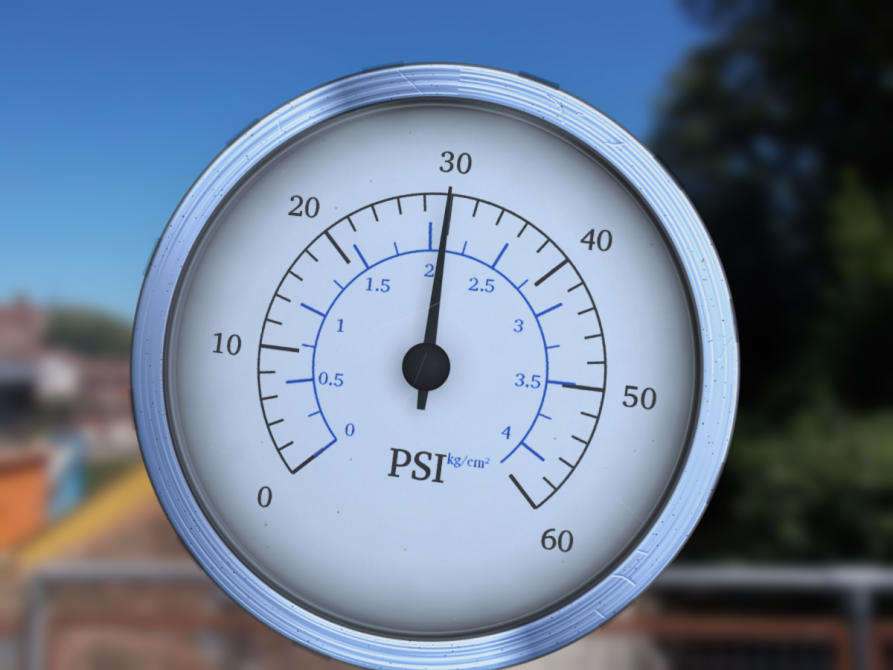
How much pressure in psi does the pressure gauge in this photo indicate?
30 psi
